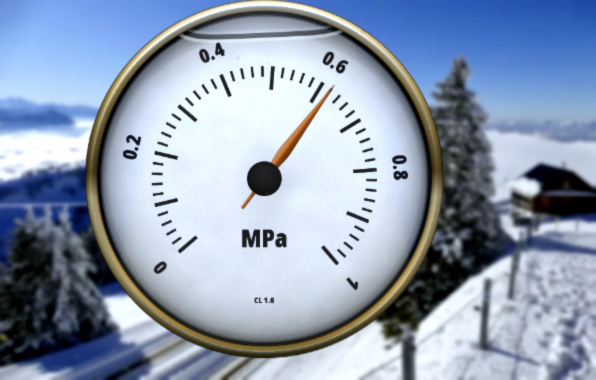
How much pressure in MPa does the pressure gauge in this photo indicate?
0.62 MPa
